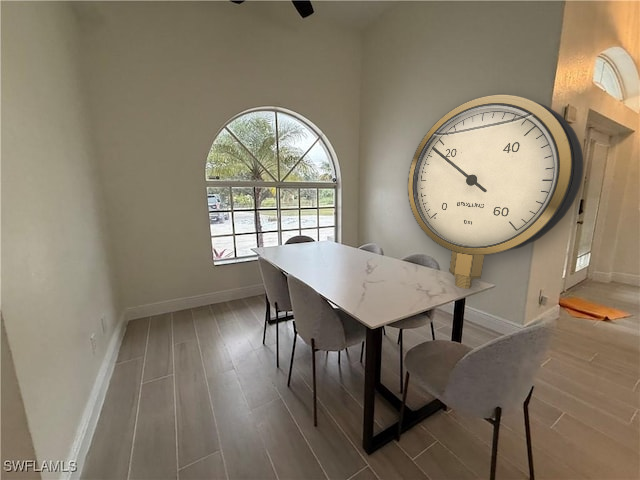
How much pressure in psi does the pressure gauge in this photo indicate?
18 psi
